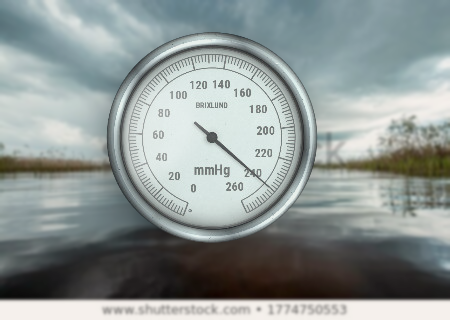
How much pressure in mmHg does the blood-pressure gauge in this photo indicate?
240 mmHg
